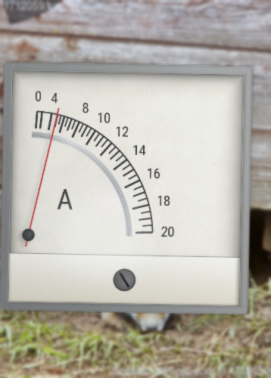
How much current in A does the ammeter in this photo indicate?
5 A
